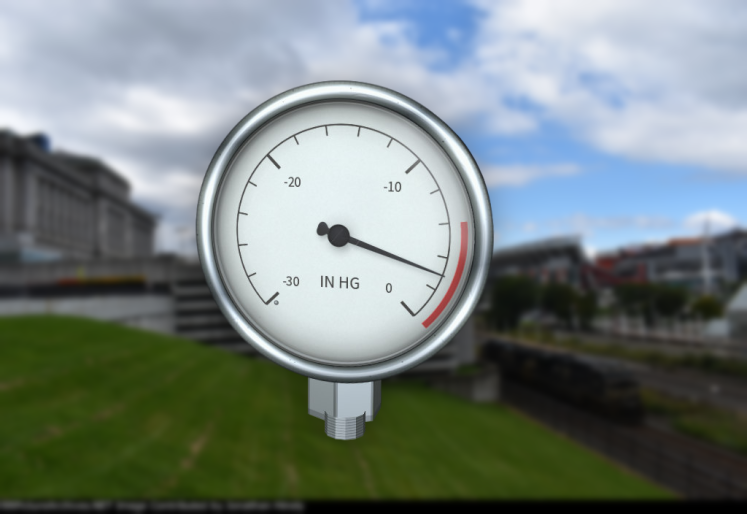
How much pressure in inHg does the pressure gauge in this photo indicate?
-3 inHg
